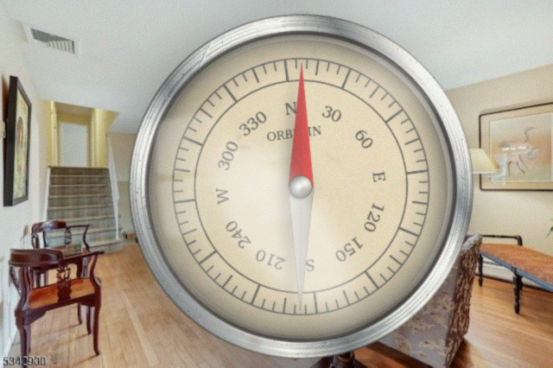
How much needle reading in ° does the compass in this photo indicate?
7.5 °
